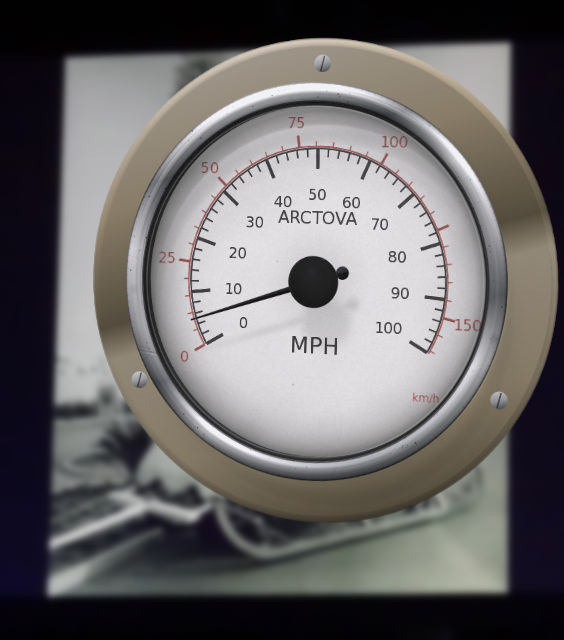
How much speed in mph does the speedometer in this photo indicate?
5 mph
